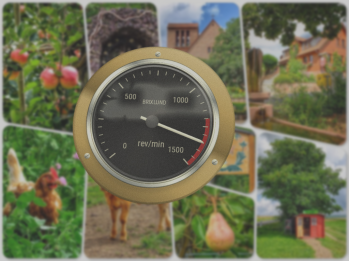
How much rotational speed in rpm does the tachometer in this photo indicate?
1350 rpm
